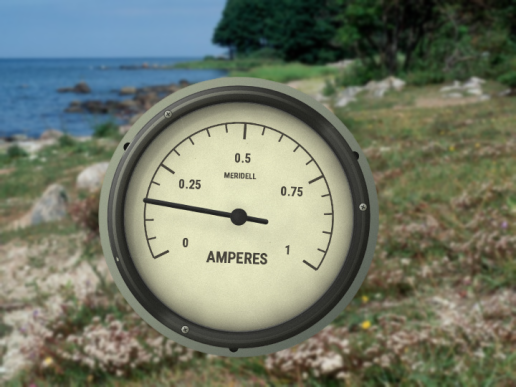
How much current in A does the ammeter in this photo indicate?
0.15 A
